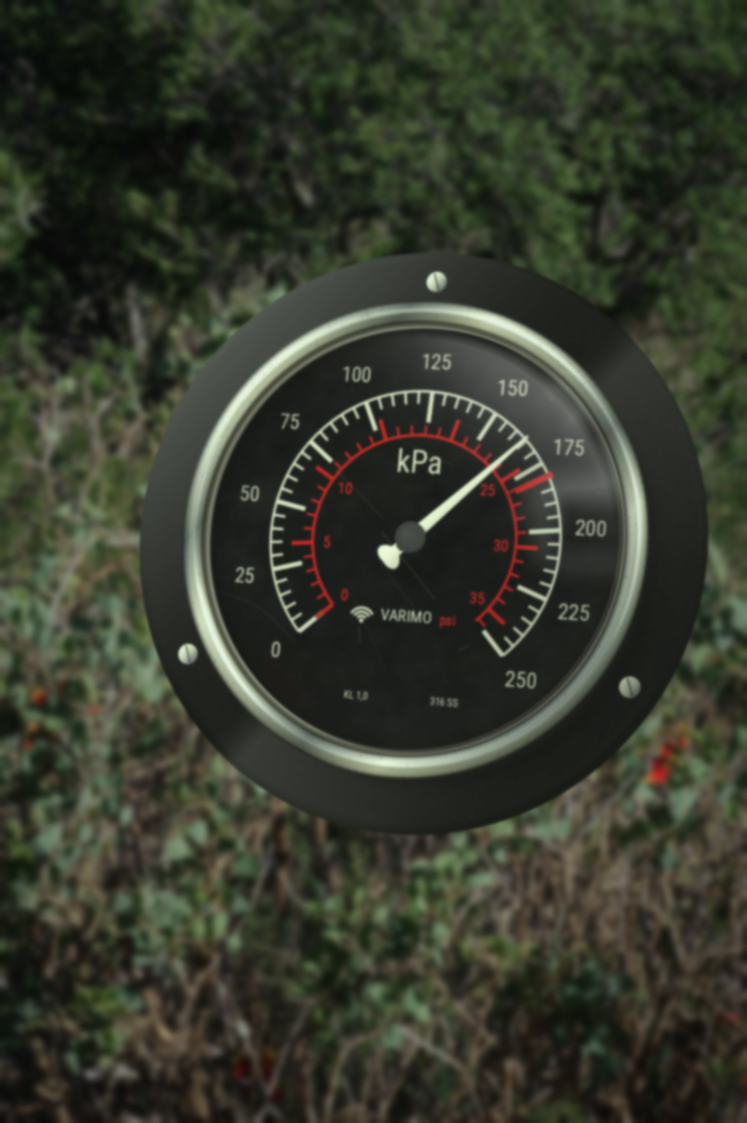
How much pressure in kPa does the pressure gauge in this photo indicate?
165 kPa
